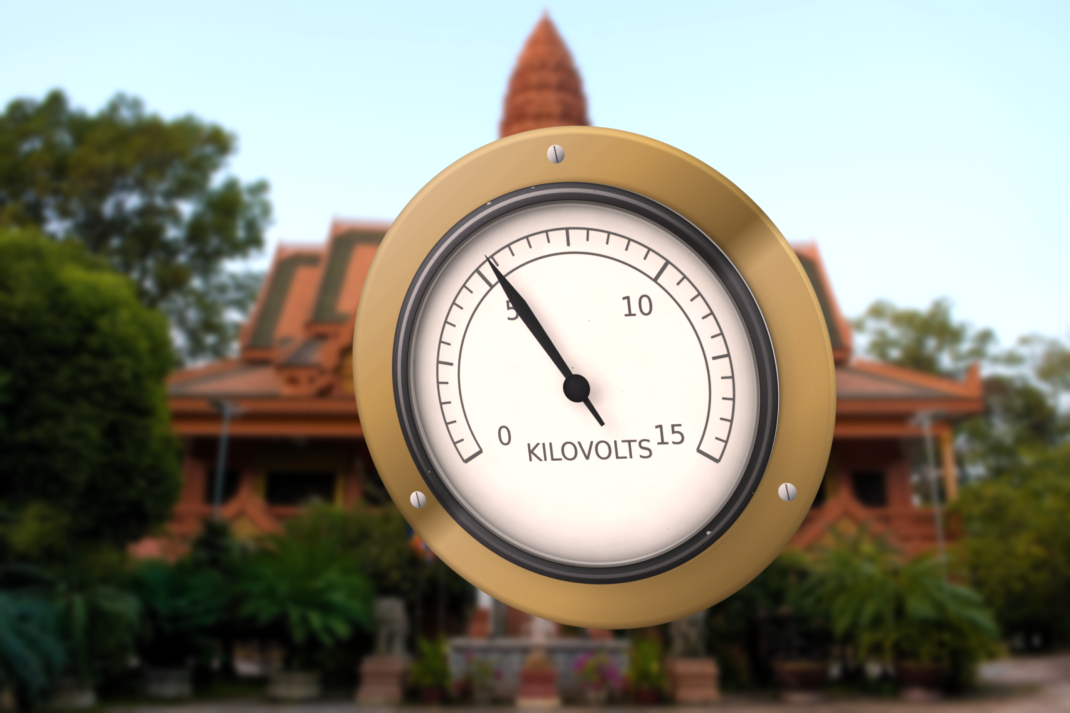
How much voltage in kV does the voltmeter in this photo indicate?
5.5 kV
